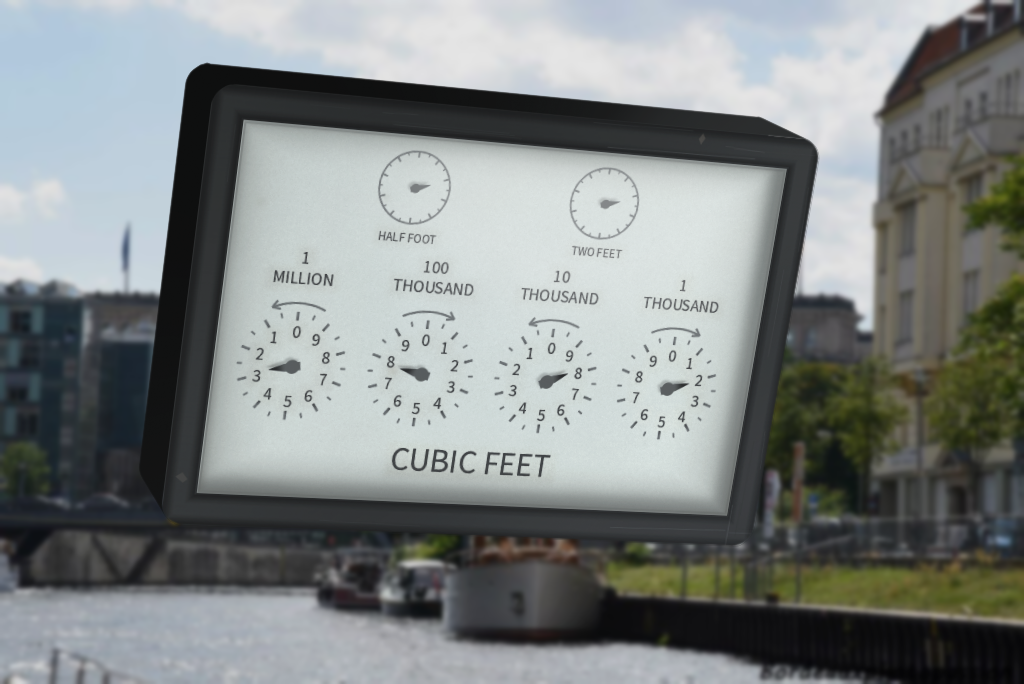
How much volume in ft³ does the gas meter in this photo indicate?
278200 ft³
